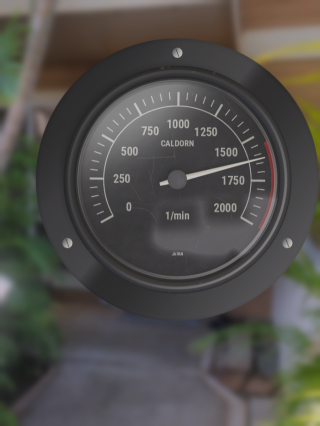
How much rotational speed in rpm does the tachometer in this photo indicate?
1625 rpm
